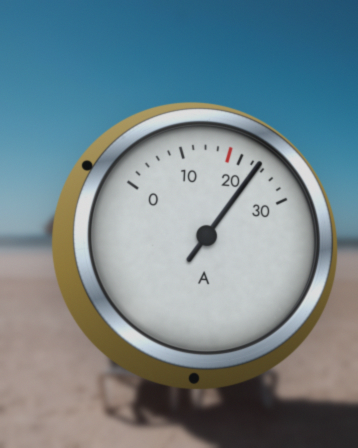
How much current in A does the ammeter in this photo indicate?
23 A
